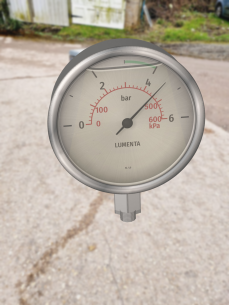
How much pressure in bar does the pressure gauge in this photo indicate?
4.5 bar
